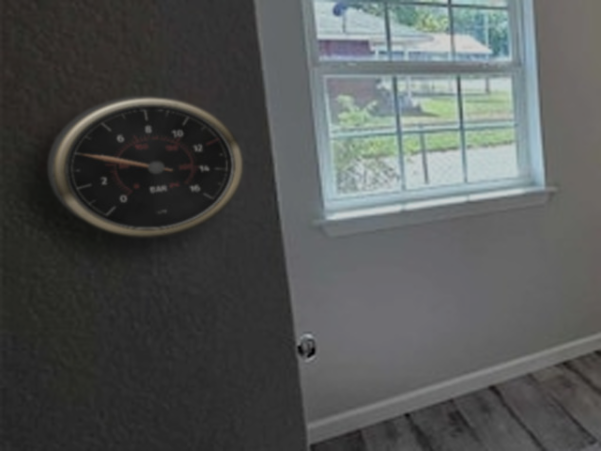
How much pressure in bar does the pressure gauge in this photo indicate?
4 bar
